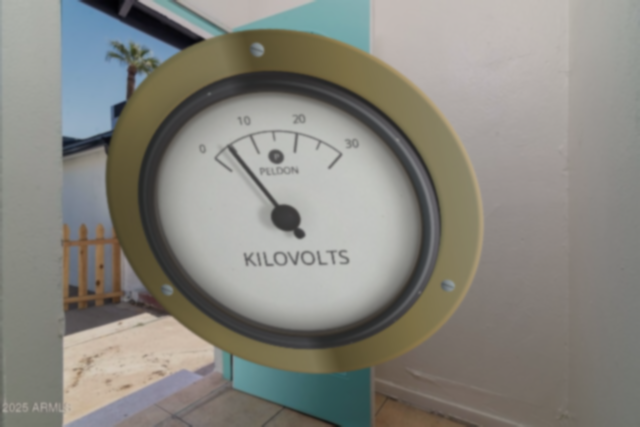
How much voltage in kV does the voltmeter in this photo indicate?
5 kV
